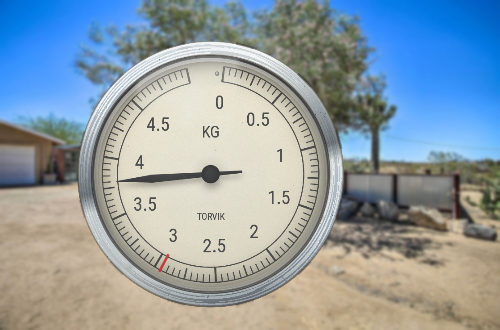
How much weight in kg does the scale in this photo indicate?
3.8 kg
